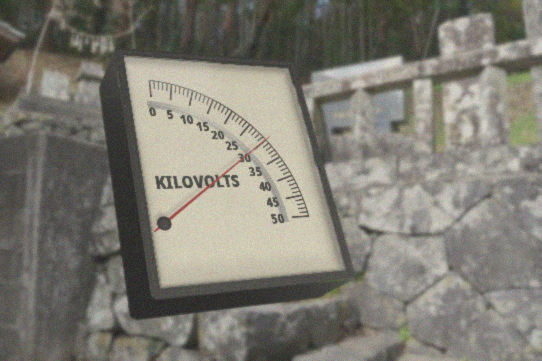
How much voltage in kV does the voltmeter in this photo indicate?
30 kV
